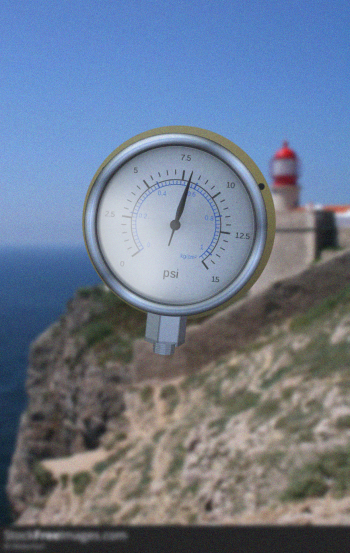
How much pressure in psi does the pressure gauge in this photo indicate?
8 psi
